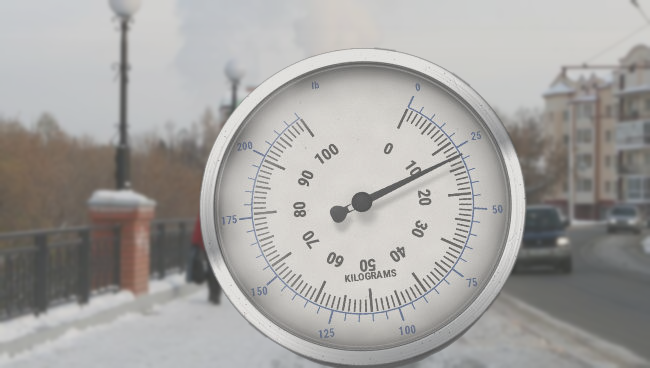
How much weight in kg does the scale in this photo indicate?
13 kg
